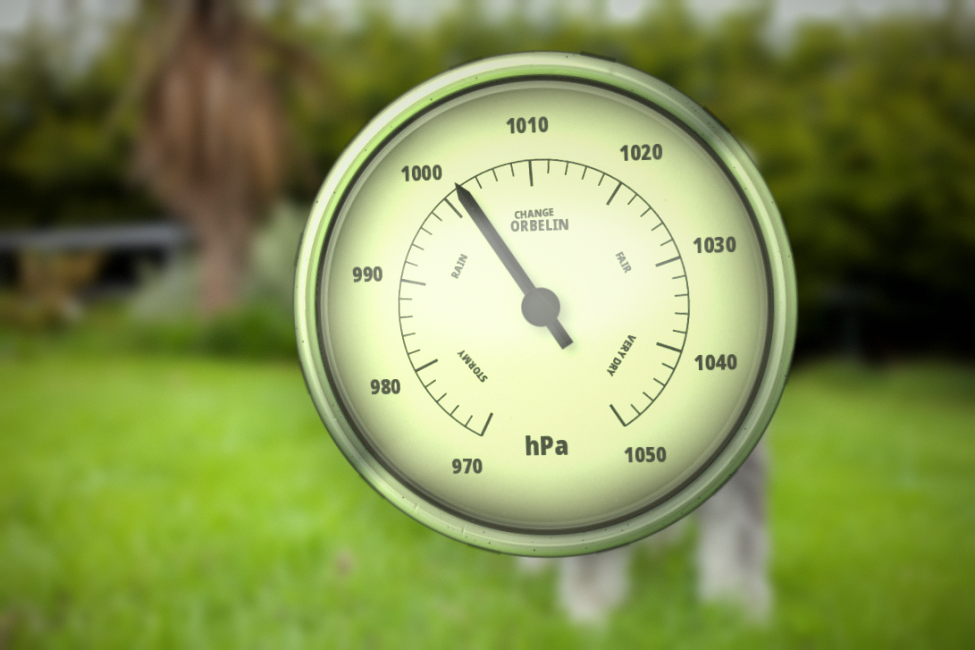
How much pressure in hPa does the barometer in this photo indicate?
1002 hPa
